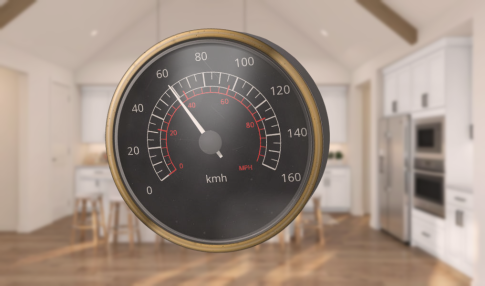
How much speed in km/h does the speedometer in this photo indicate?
60 km/h
